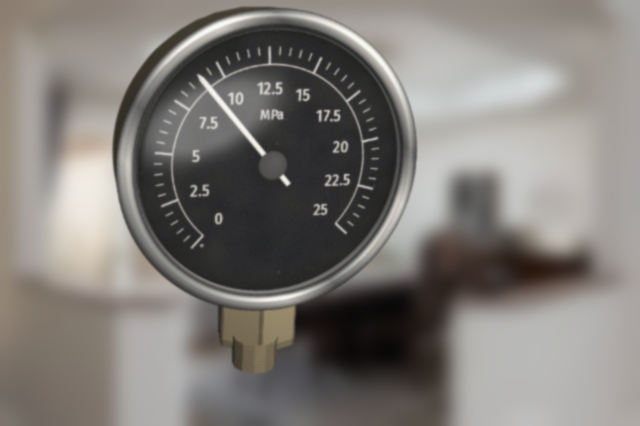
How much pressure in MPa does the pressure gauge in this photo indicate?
9 MPa
